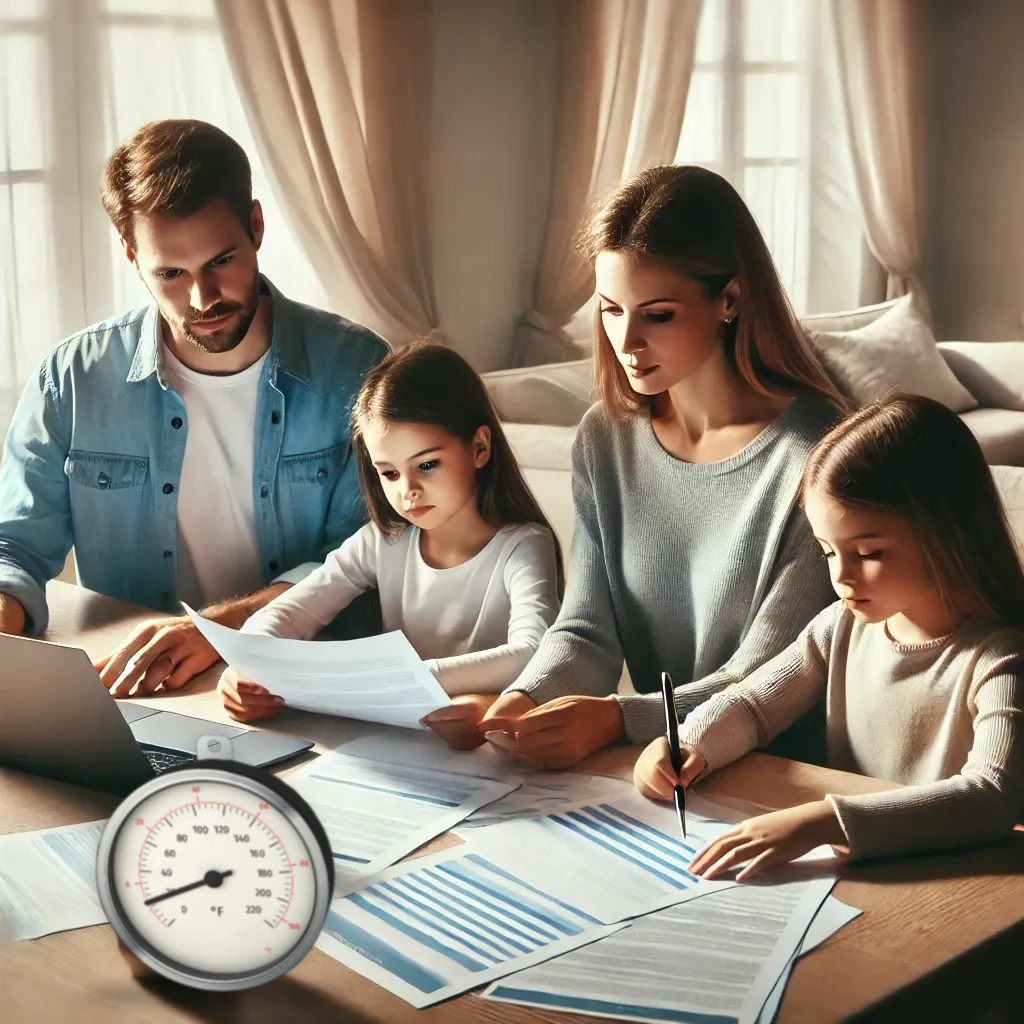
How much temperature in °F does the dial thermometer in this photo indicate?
20 °F
